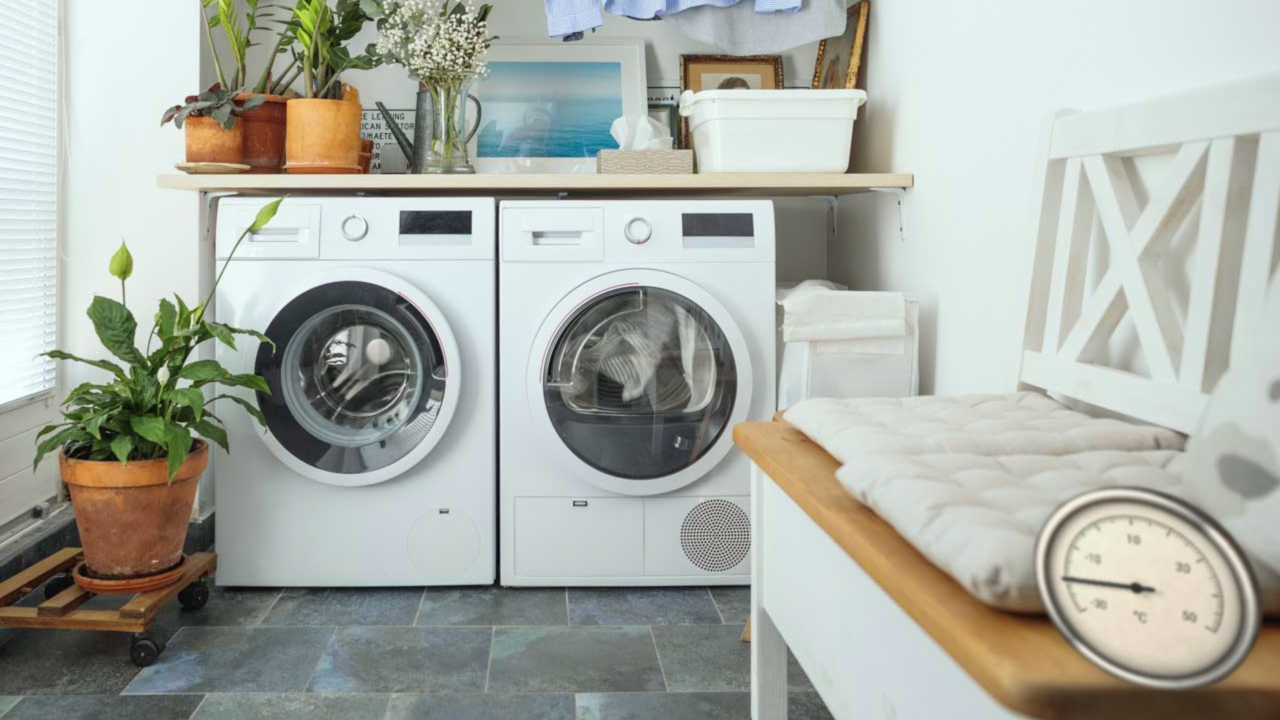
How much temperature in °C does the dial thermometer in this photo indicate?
-20 °C
